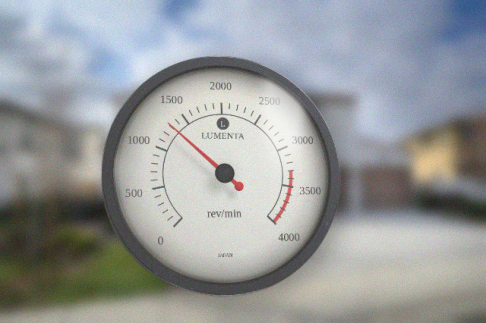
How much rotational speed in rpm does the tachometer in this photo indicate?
1300 rpm
